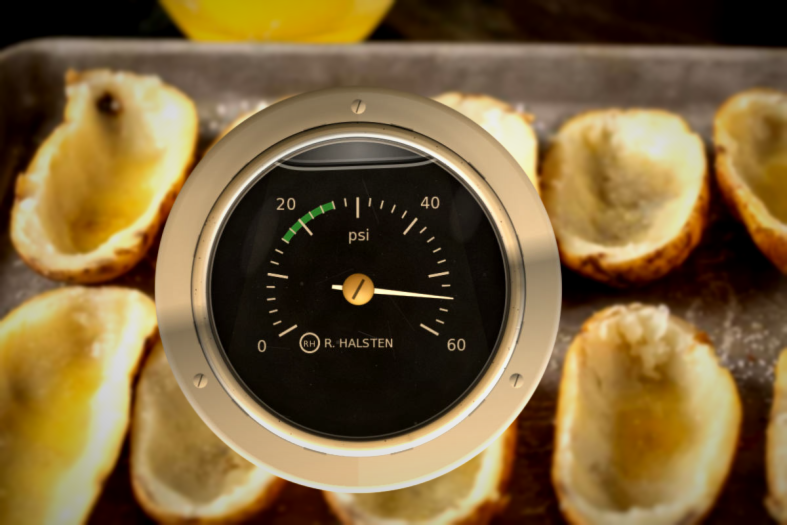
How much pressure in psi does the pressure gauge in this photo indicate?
54 psi
